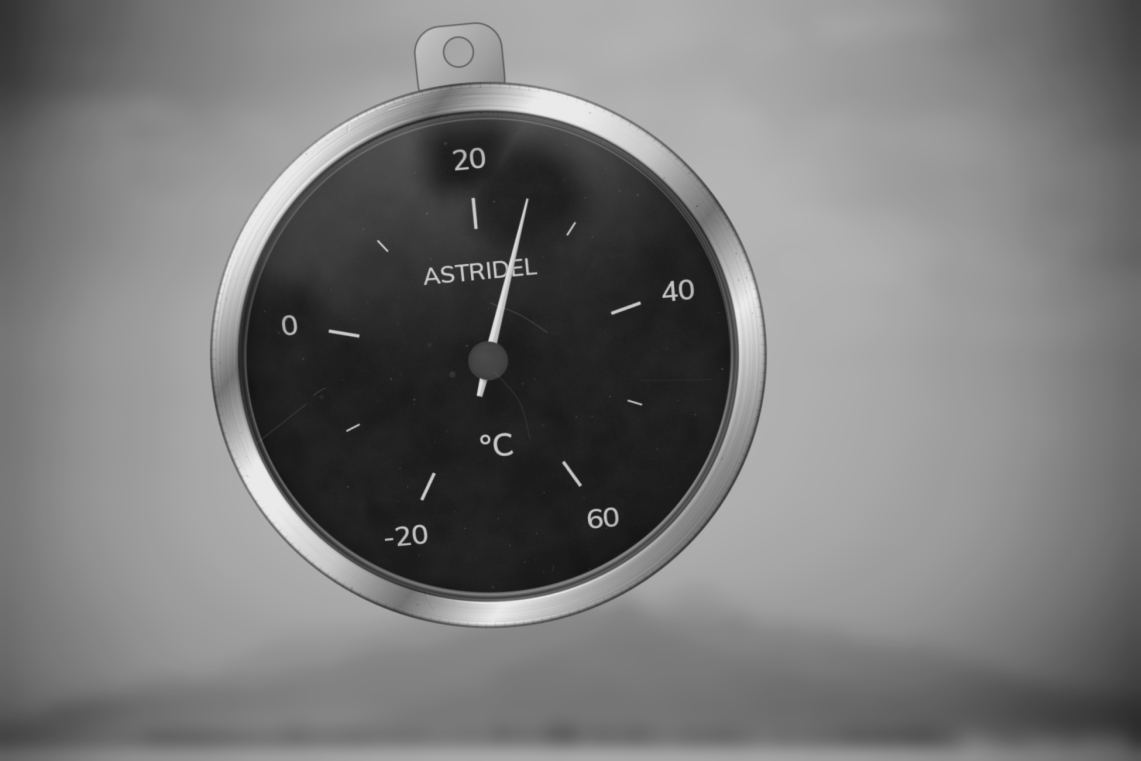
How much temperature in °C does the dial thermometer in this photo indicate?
25 °C
